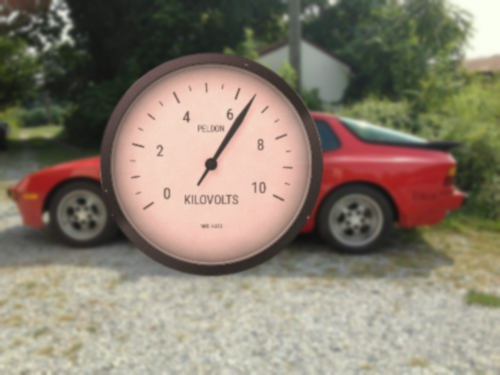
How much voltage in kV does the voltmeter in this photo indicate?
6.5 kV
